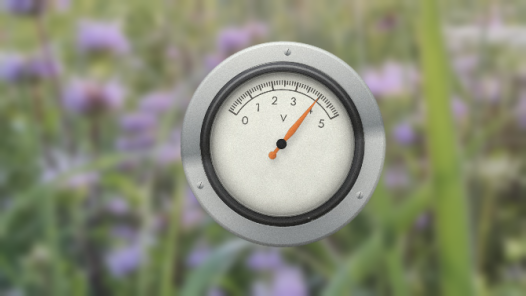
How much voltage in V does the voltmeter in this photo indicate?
4 V
